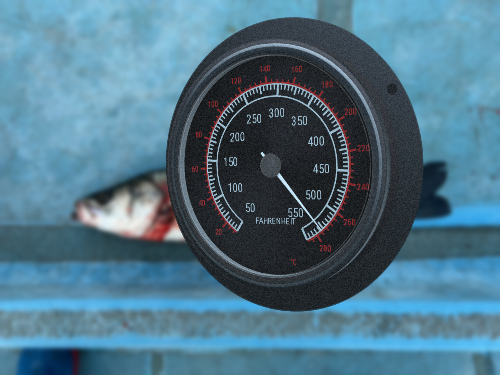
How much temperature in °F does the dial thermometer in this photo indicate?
525 °F
